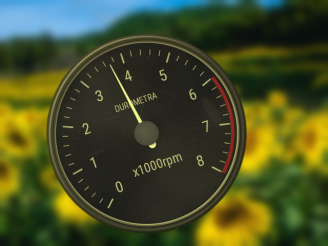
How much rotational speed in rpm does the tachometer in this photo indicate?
3700 rpm
